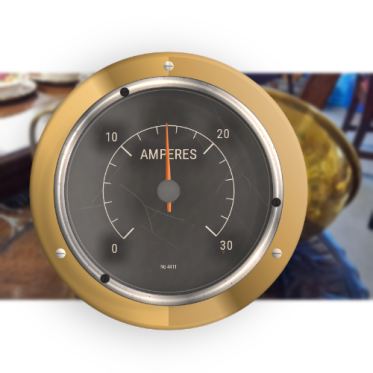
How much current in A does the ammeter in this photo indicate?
15 A
